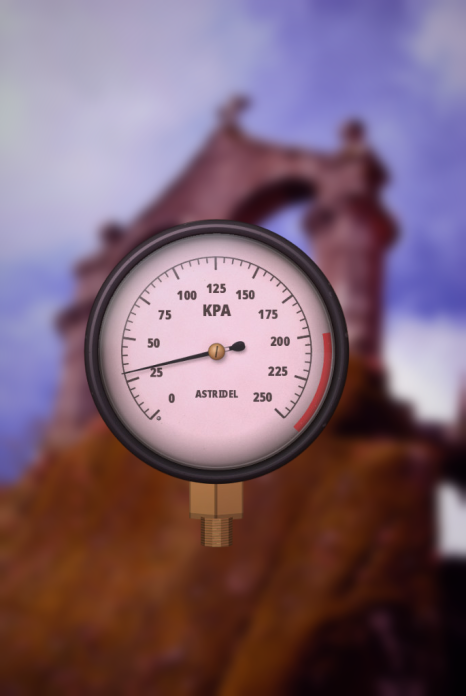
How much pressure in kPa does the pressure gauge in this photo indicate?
30 kPa
